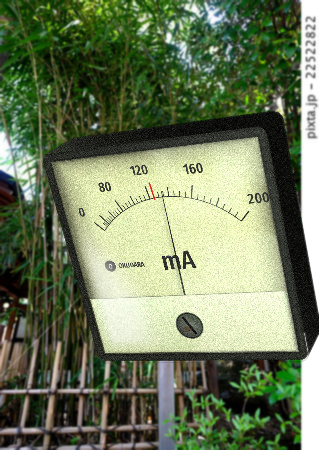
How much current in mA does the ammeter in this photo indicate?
135 mA
